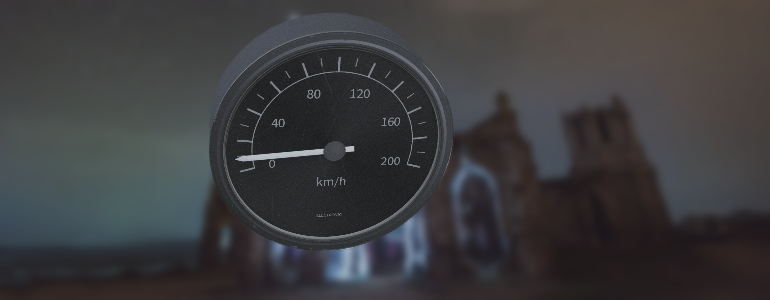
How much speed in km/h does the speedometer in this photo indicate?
10 km/h
